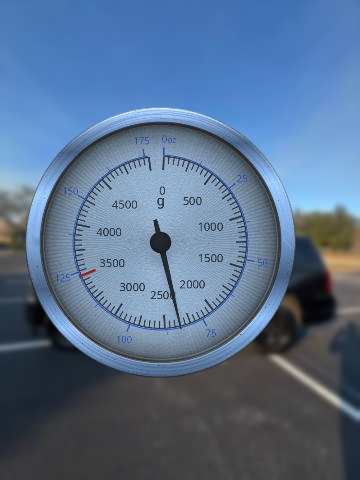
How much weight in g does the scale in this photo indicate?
2350 g
